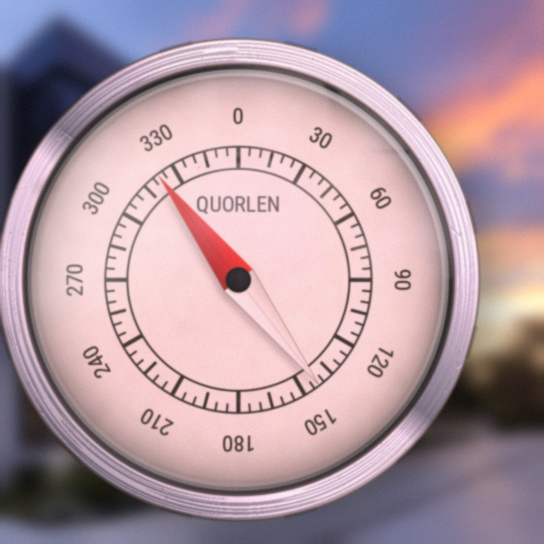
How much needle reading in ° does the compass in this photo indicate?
322.5 °
